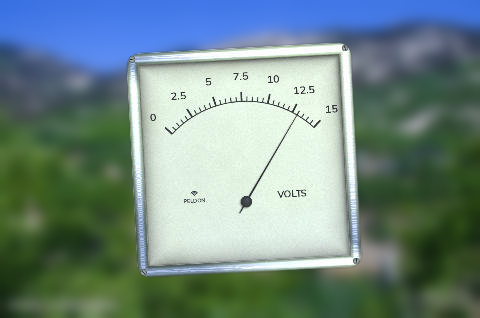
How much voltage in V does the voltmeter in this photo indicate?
13 V
